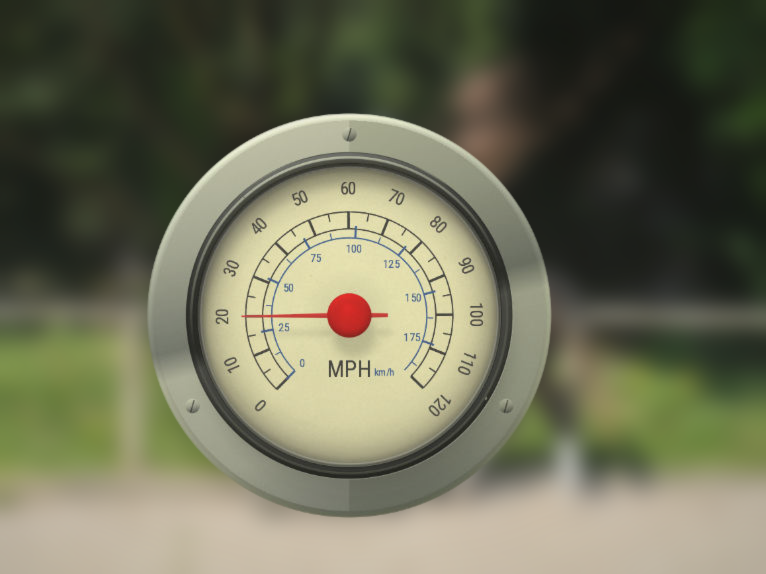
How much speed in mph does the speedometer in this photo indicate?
20 mph
